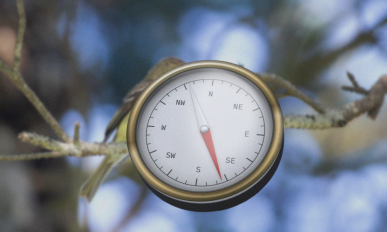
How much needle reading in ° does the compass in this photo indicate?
155 °
